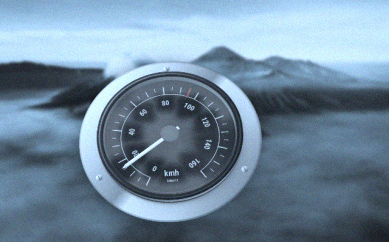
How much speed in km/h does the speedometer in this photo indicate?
15 km/h
